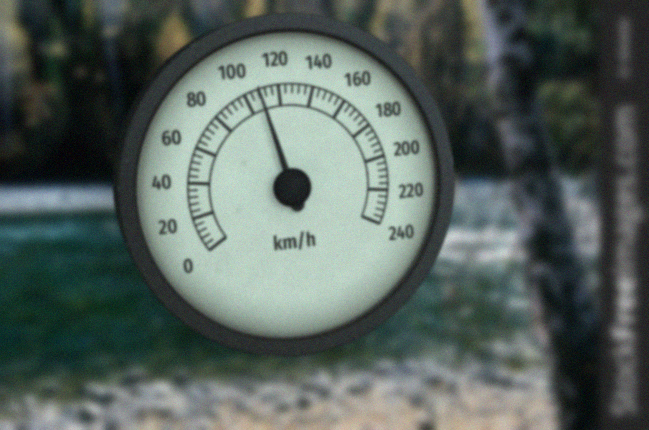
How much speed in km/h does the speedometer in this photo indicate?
108 km/h
